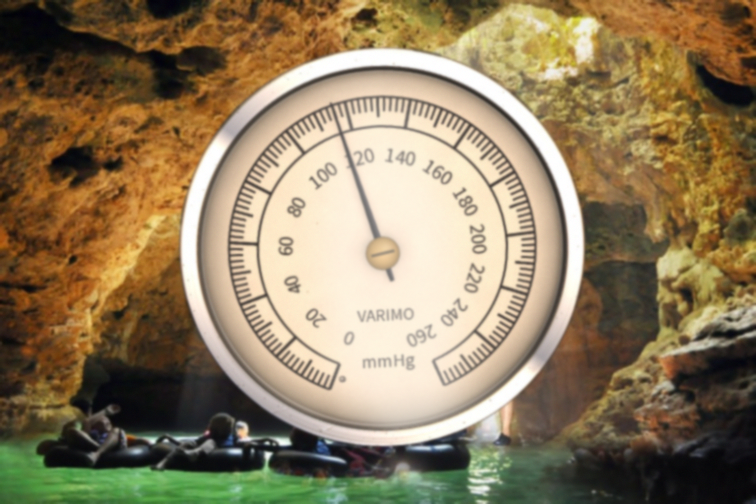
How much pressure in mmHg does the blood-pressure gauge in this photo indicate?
116 mmHg
